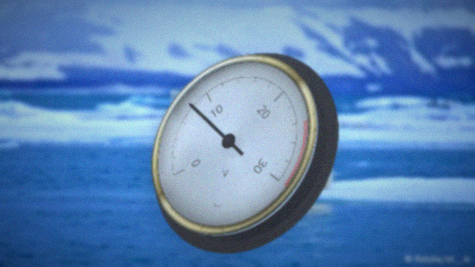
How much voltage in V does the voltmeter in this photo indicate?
8 V
